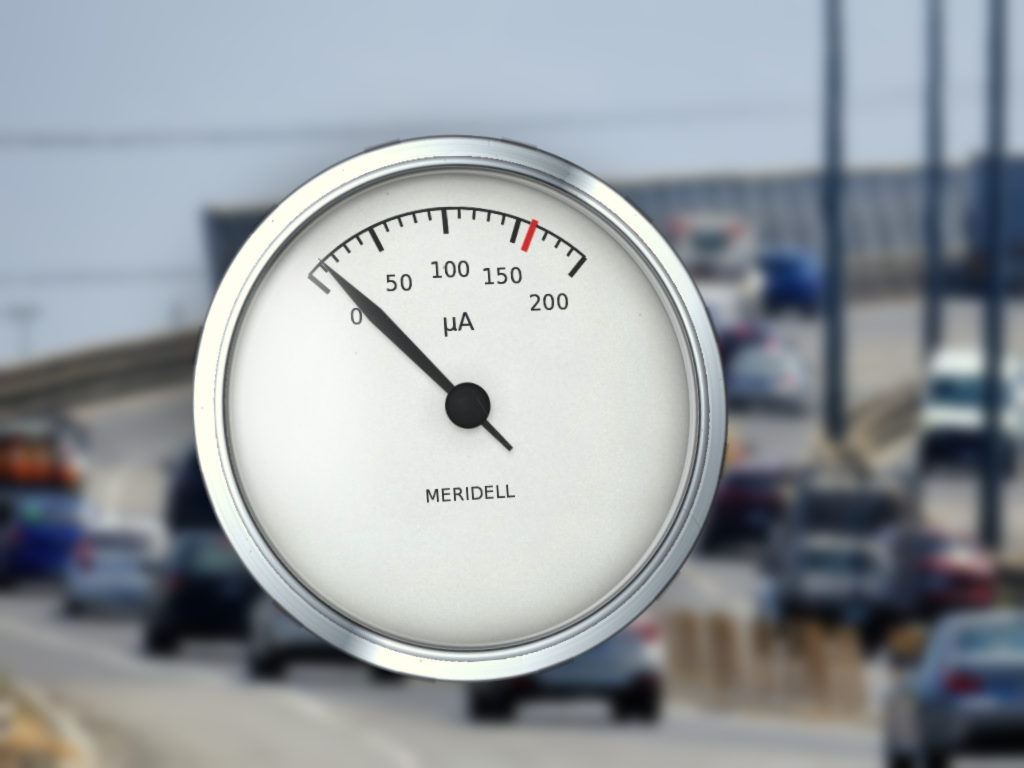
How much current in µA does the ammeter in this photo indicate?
10 µA
